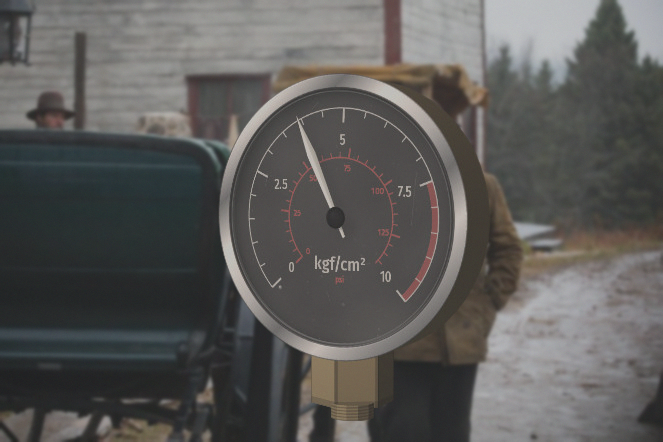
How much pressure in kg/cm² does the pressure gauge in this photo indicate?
4 kg/cm²
